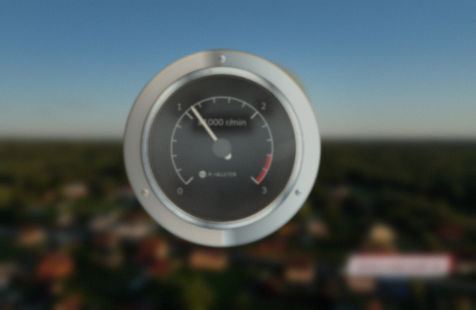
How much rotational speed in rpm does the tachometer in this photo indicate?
1100 rpm
